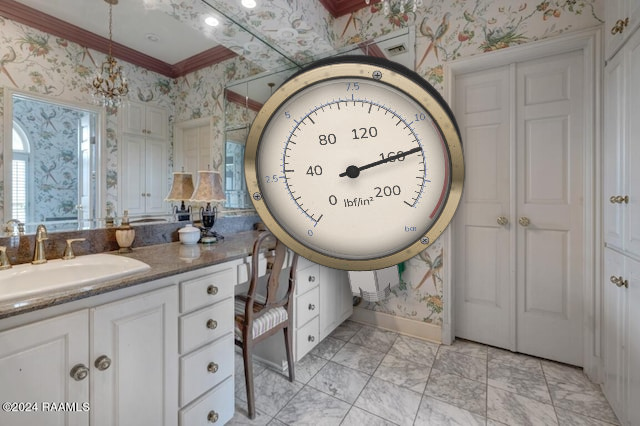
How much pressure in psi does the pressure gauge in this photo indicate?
160 psi
